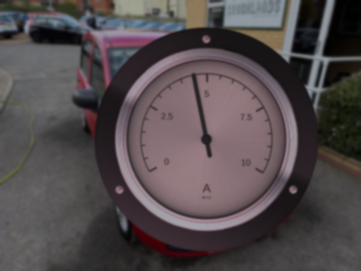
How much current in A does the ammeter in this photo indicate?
4.5 A
